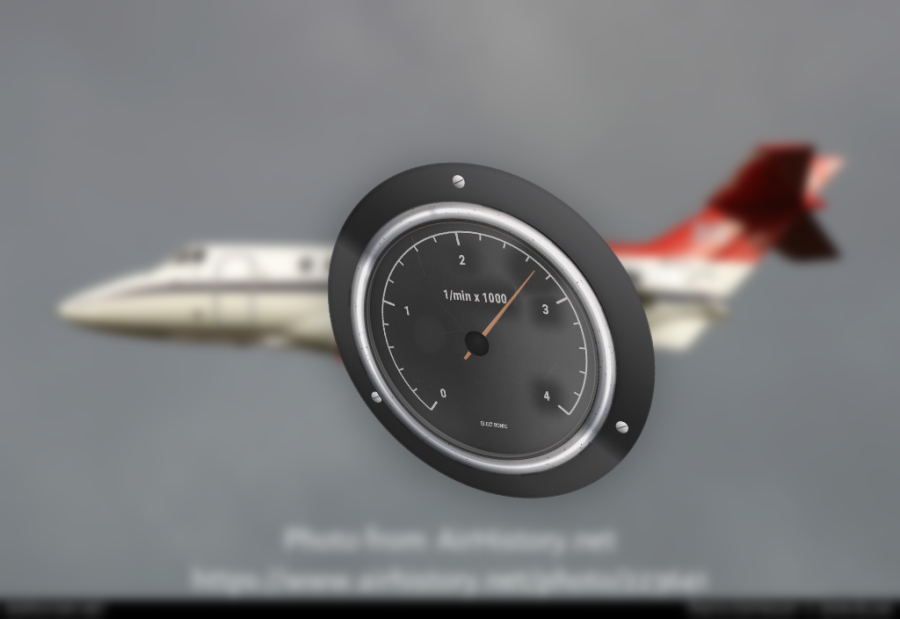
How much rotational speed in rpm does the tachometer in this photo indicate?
2700 rpm
